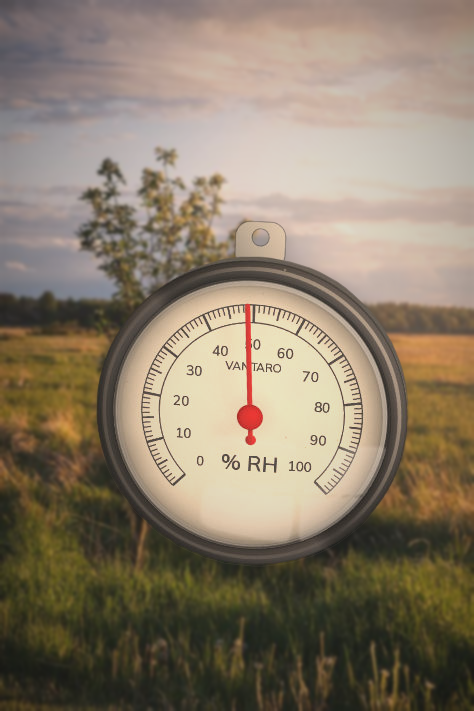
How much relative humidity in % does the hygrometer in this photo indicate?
49 %
